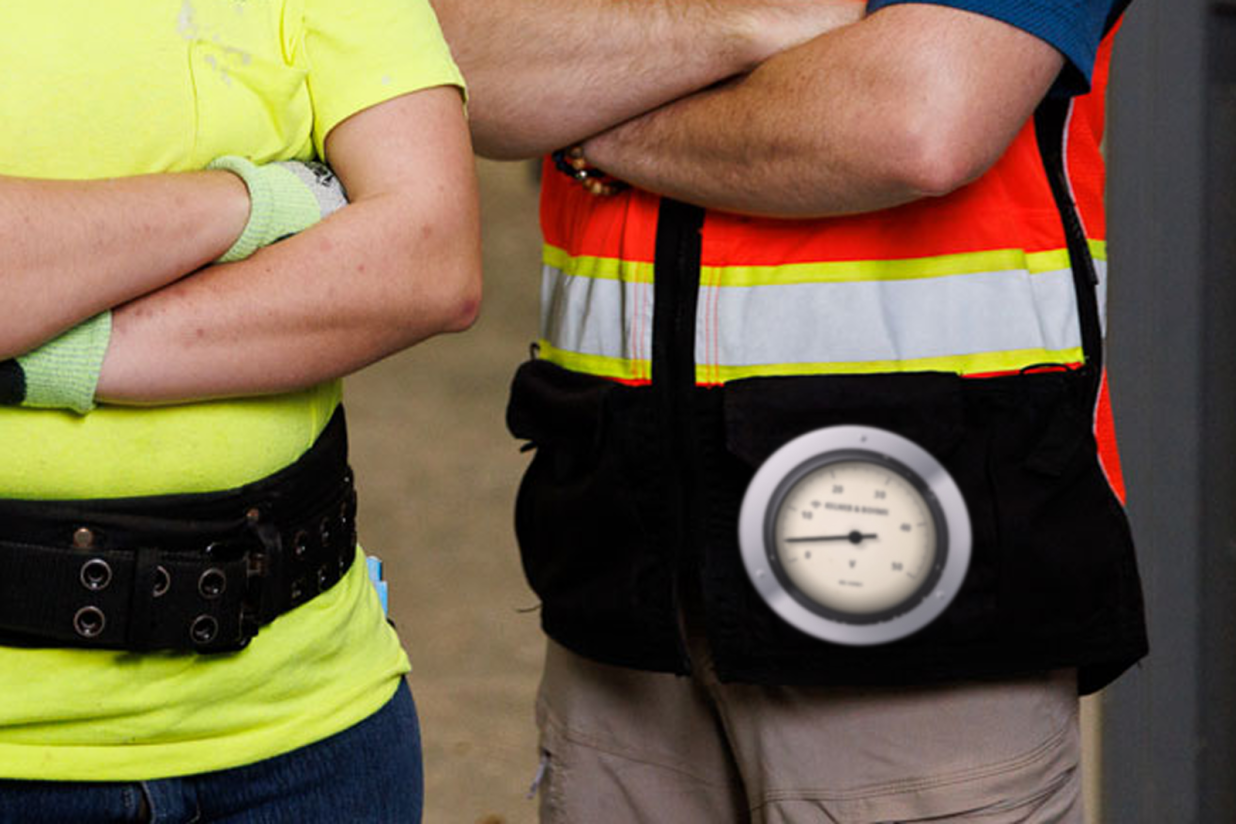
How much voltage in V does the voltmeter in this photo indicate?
4 V
